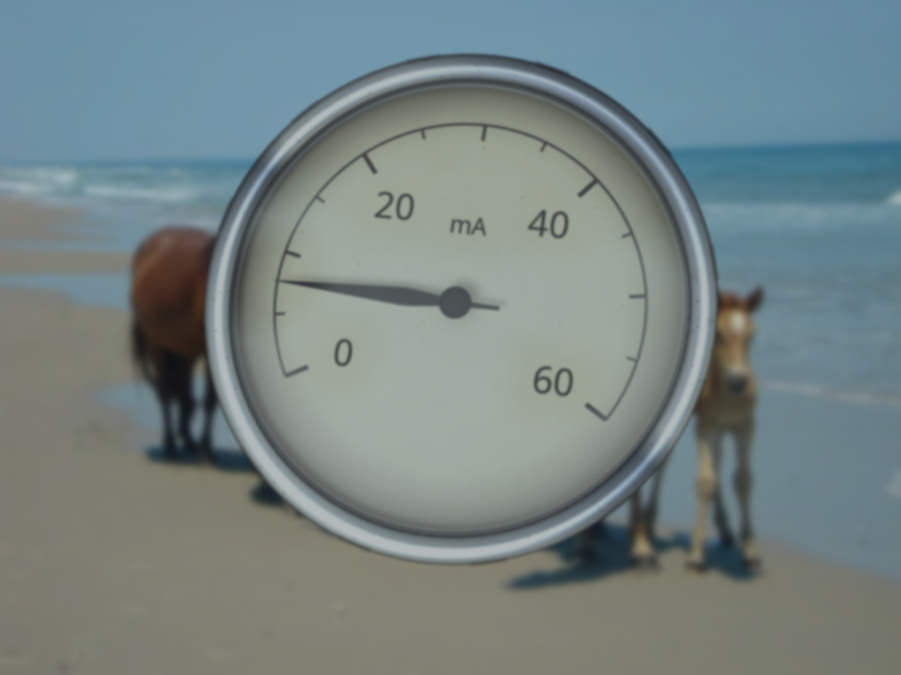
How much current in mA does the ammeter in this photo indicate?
7.5 mA
